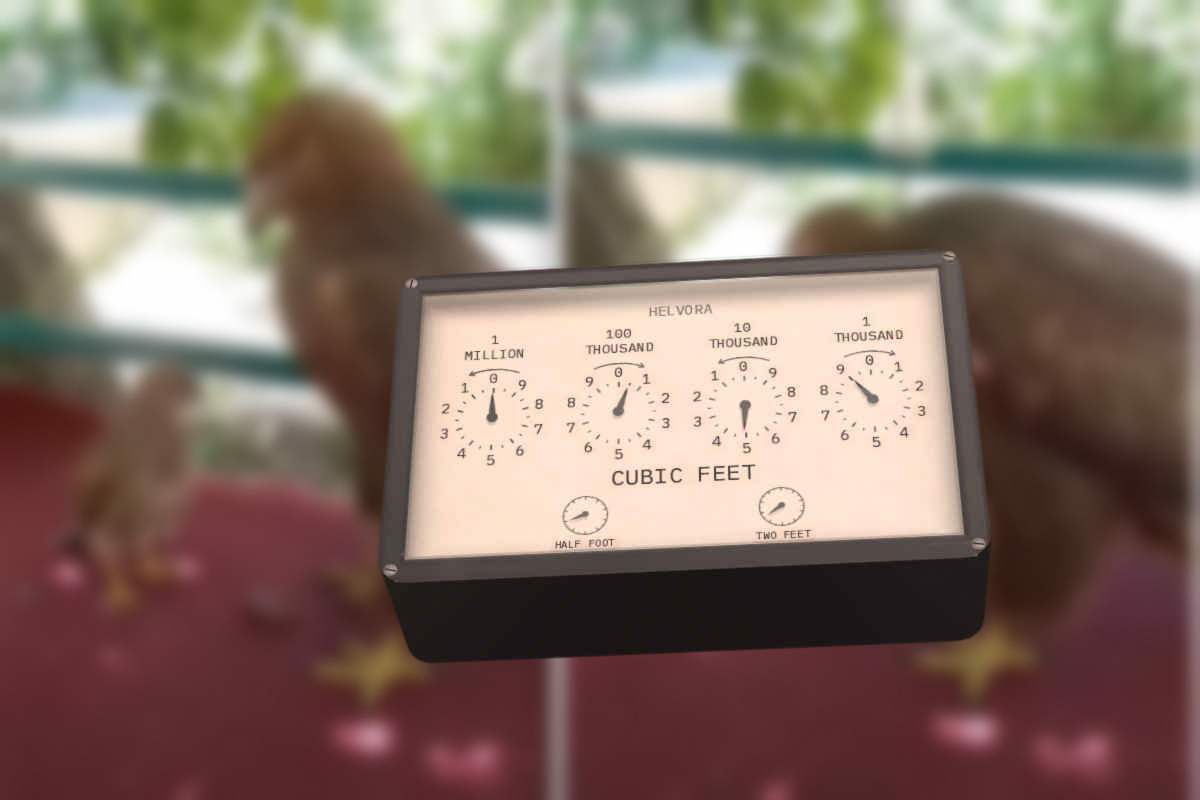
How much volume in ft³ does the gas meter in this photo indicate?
4900 ft³
